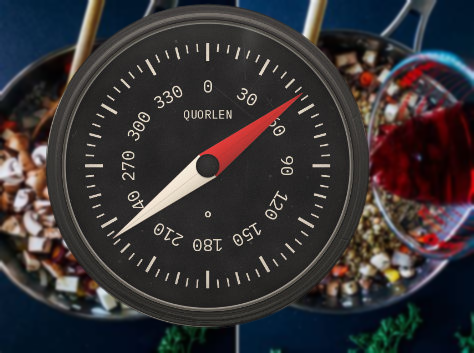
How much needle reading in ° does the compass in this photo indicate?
52.5 °
